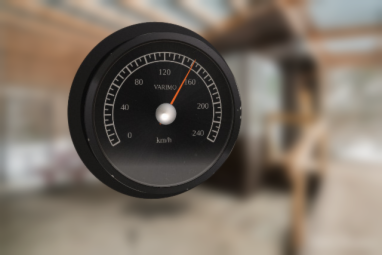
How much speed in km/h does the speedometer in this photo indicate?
150 km/h
